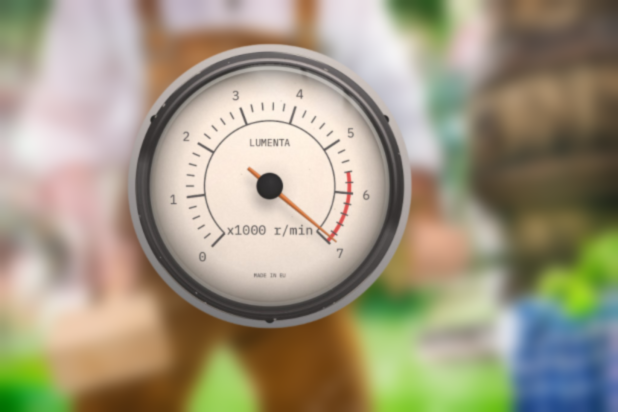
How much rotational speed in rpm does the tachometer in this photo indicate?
6900 rpm
